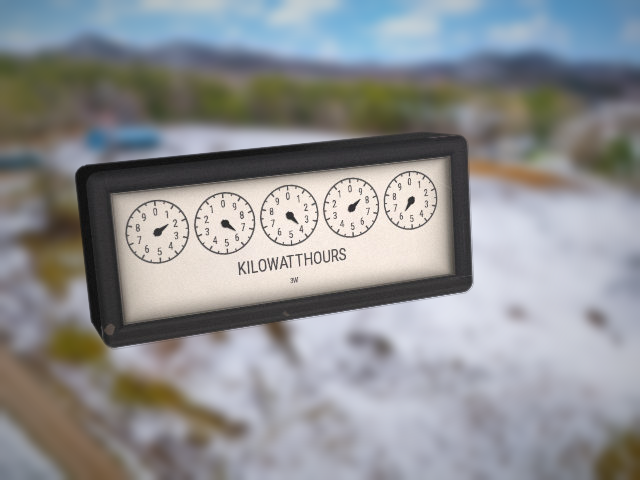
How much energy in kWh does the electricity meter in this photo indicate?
16386 kWh
